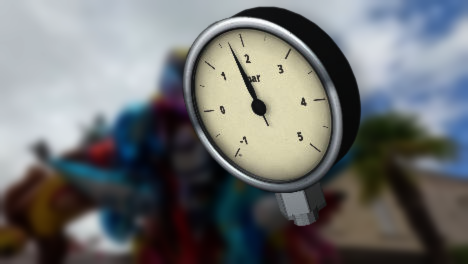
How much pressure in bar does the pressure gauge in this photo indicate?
1.75 bar
